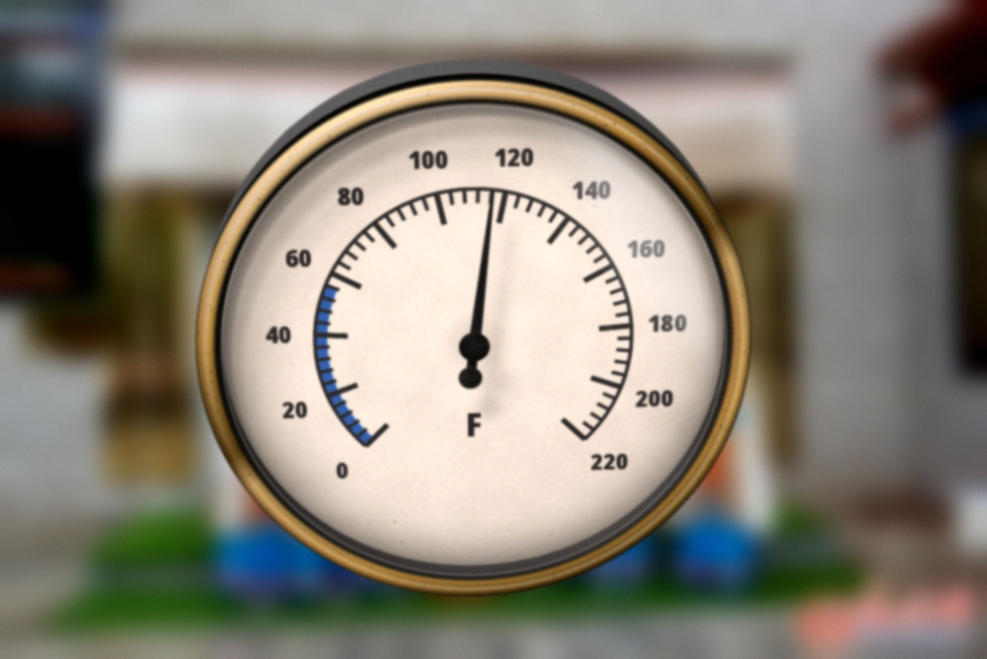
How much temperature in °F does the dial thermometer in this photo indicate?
116 °F
